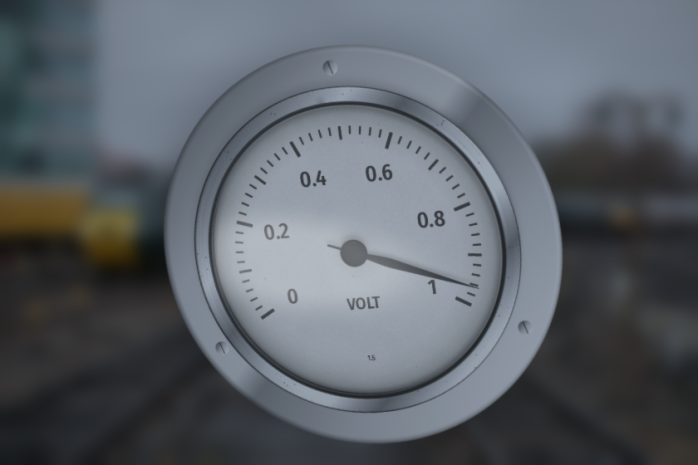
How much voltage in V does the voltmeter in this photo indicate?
0.96 V
